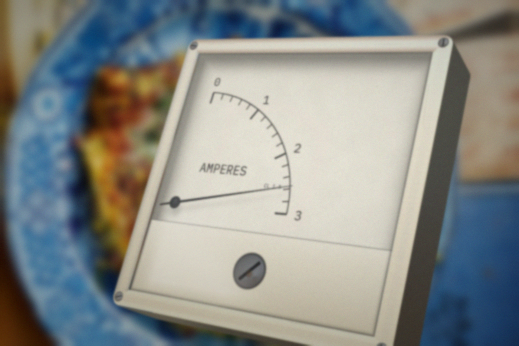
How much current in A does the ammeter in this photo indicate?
2.6 A
